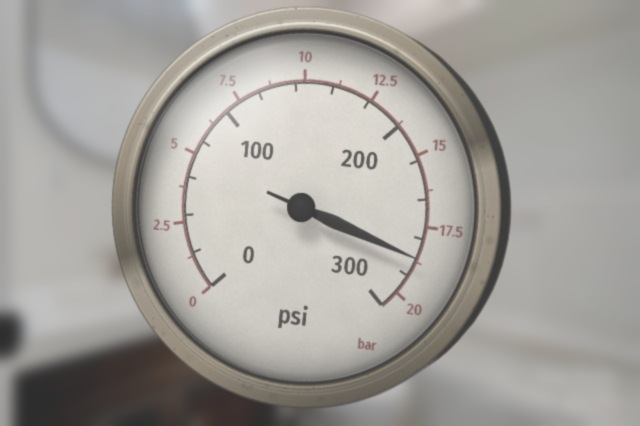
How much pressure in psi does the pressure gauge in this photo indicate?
270 psi
